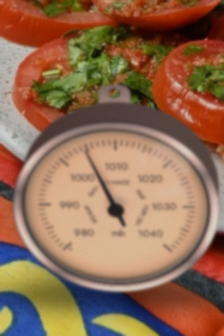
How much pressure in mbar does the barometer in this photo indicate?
1005 mbar
